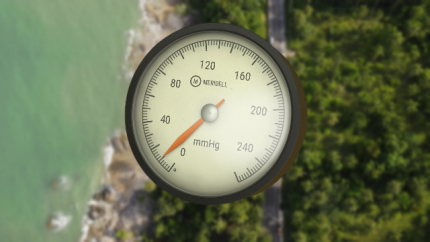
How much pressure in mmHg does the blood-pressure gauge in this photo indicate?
10 mmHg
